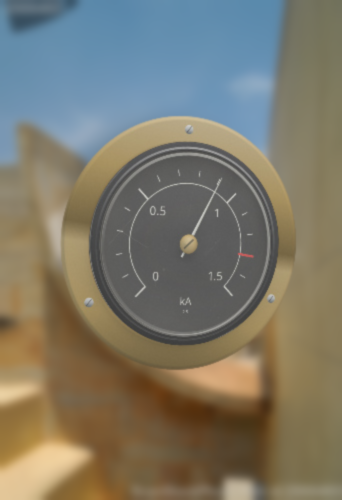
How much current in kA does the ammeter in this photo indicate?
0.9 kA
